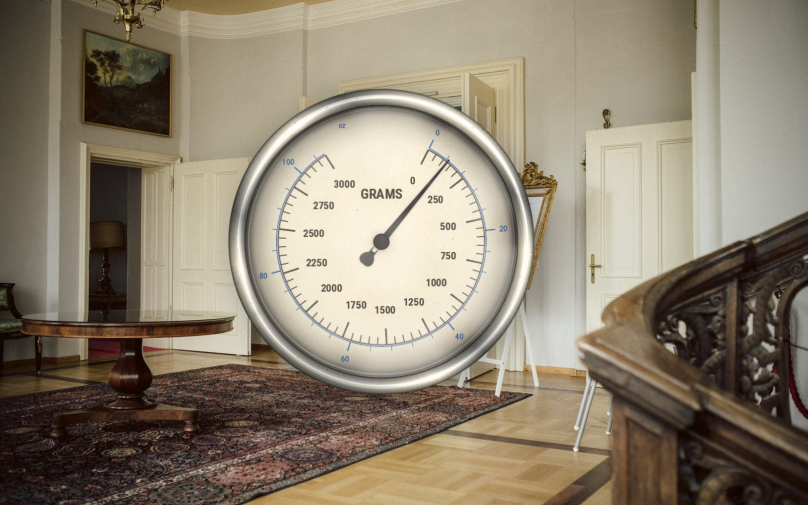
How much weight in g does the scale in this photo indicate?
125 g
